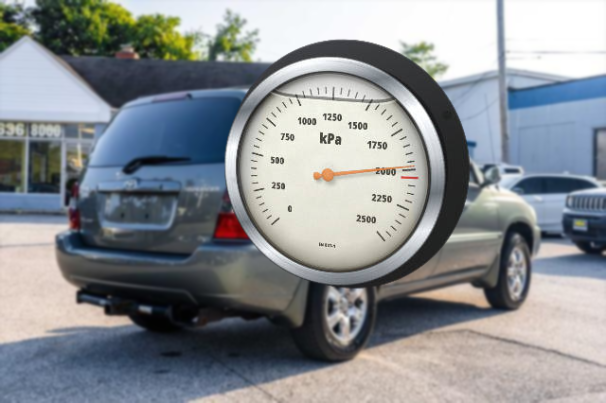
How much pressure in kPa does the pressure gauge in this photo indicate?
1975 kPa
